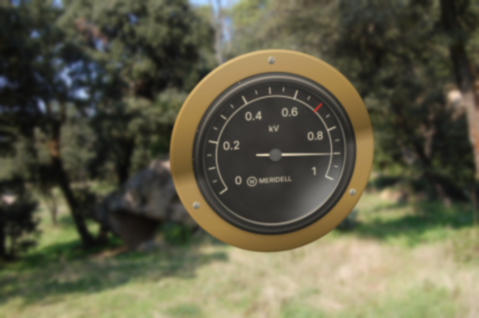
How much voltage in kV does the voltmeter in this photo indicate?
0.9 kV
